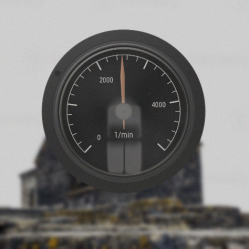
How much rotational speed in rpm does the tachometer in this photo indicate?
2500 rpm
